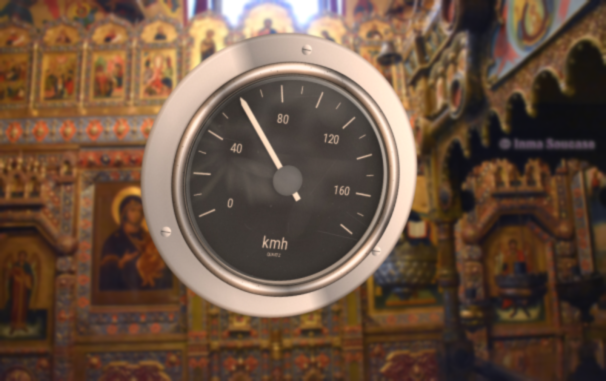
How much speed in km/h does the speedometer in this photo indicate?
60 km/h
